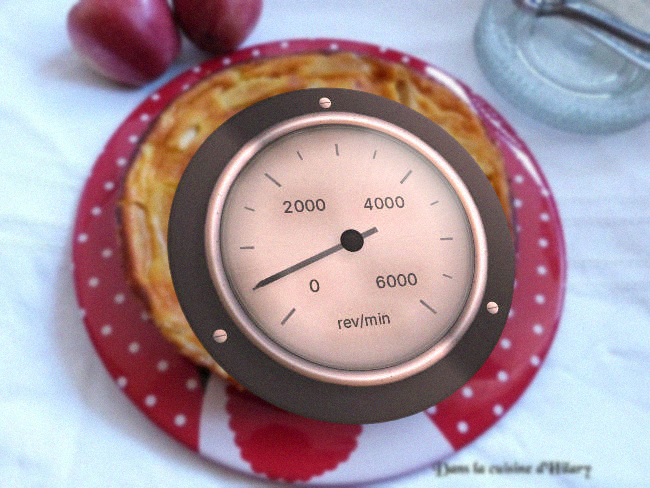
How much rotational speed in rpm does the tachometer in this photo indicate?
500 rpm
